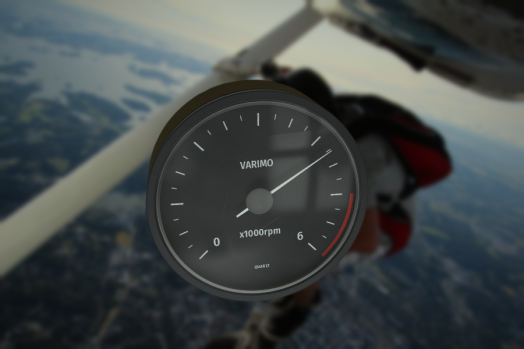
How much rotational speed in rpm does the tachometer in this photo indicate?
4250 rpm
